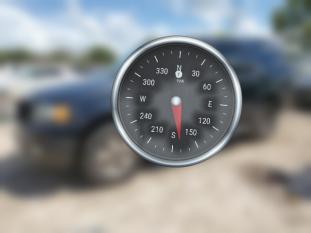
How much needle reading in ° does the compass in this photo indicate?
170 °
